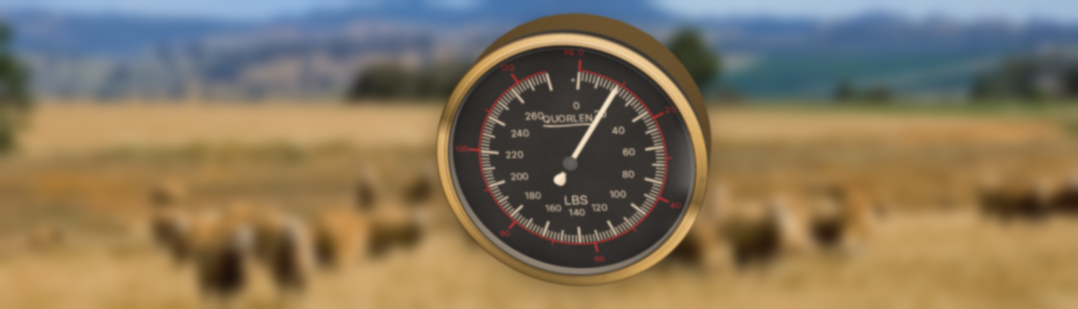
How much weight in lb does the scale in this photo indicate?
20 lb
